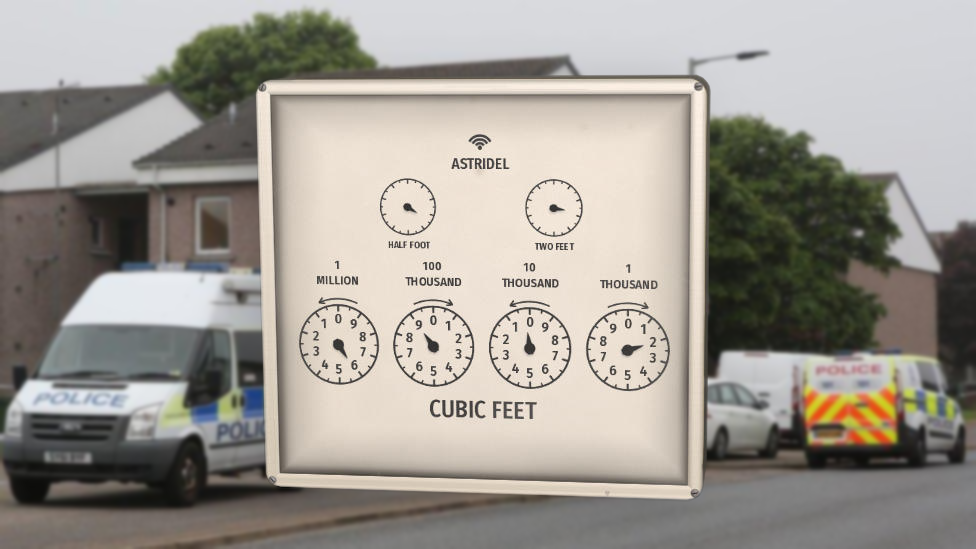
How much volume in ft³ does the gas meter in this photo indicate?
590200 ft³
